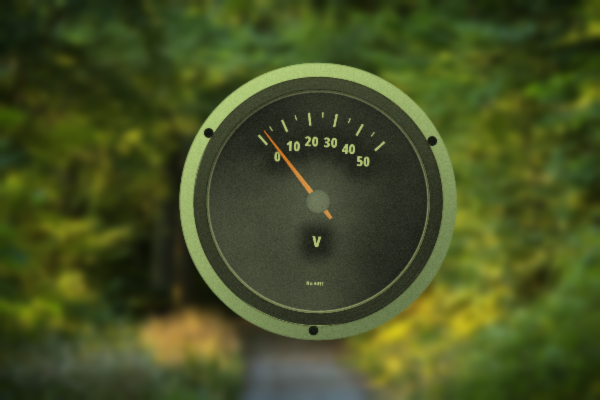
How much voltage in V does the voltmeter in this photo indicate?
2.5 V
